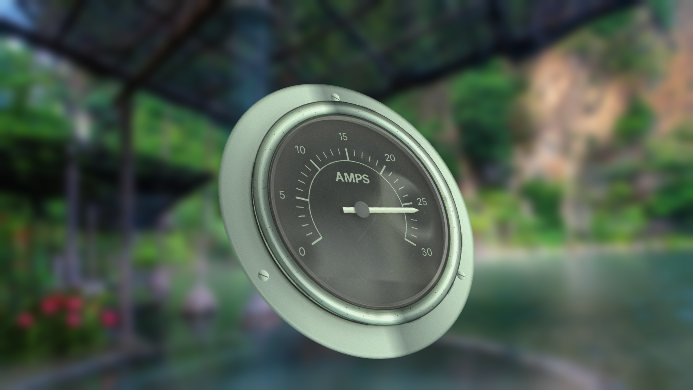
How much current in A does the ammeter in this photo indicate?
26 A
